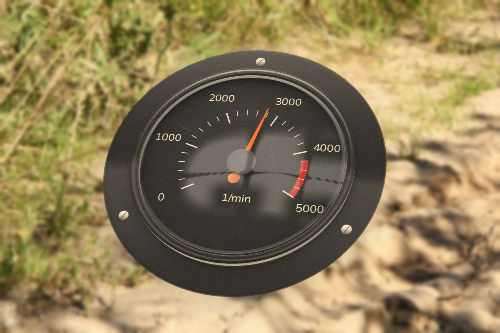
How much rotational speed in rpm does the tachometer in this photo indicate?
2800 rpm
